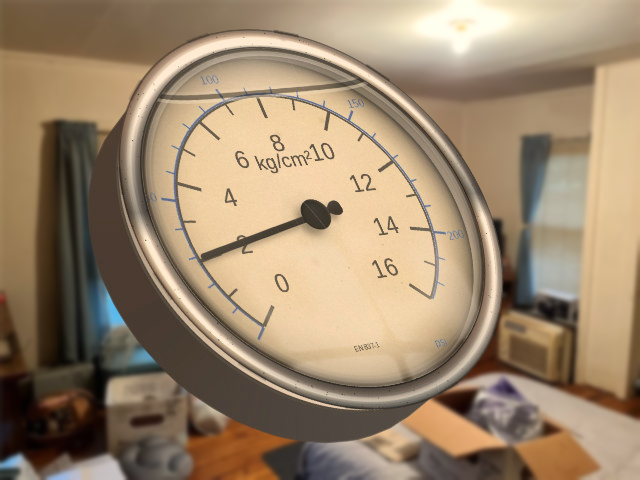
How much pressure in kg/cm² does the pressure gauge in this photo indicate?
2 kg/cm²
